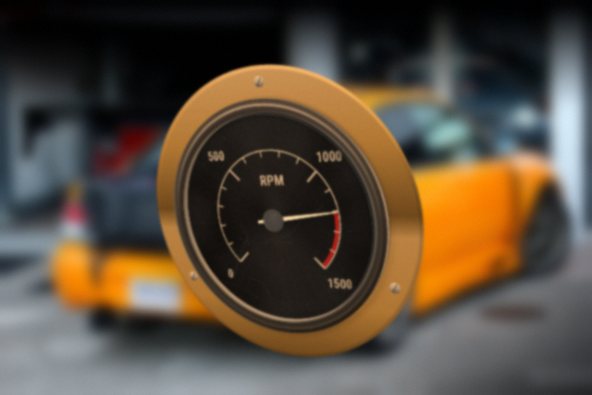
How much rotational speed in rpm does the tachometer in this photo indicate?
1200 rpm
